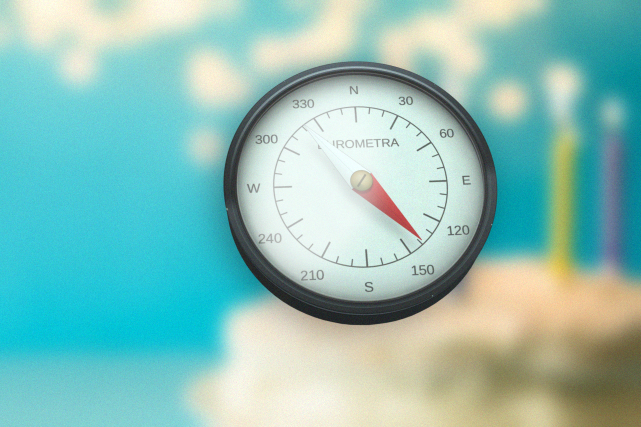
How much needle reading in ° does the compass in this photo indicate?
140 °
